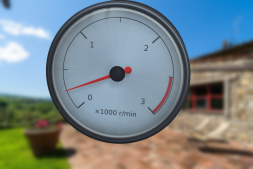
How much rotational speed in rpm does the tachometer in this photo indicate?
250 rpm
